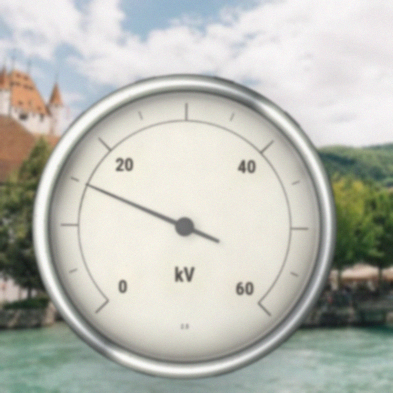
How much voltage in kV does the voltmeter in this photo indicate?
15 kV
